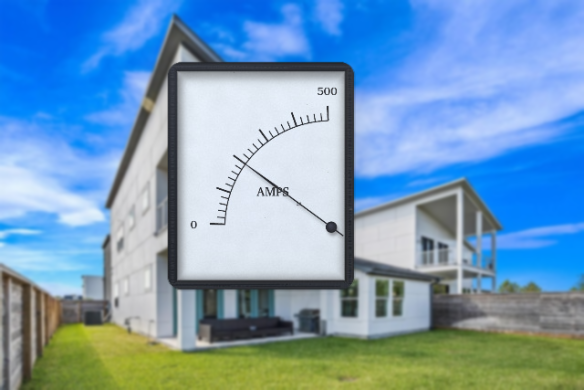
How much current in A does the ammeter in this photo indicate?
200 A
